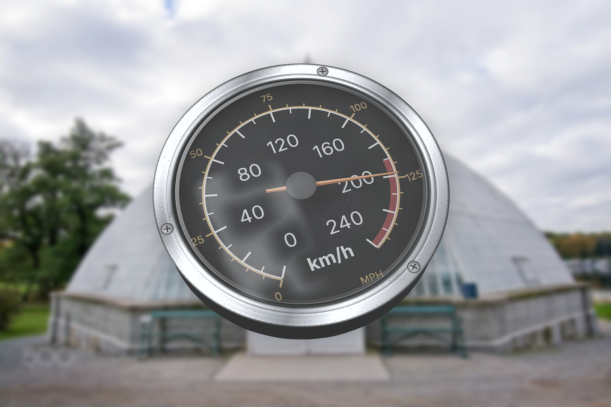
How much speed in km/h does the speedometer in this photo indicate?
200 km/h
